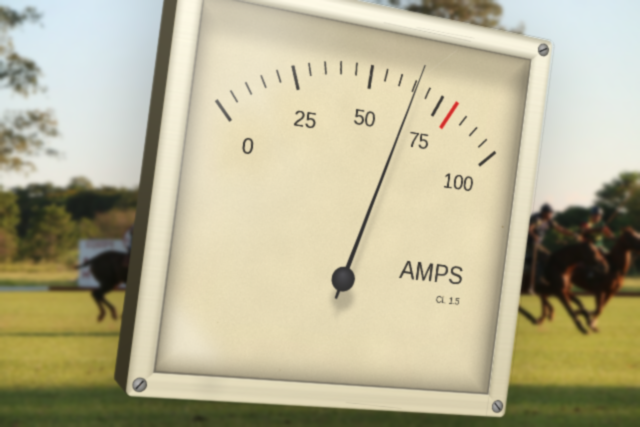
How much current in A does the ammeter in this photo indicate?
65 A
